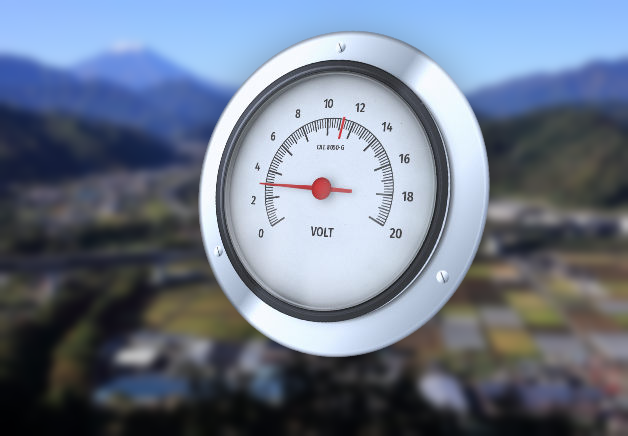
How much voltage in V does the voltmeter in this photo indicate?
3 V
